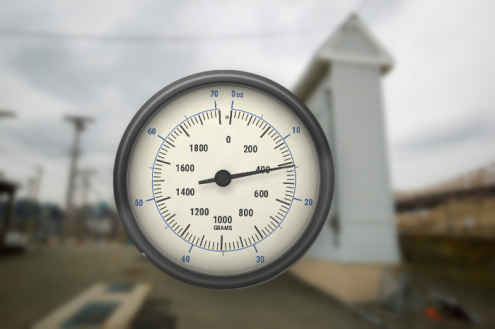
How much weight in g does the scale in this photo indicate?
420 g
